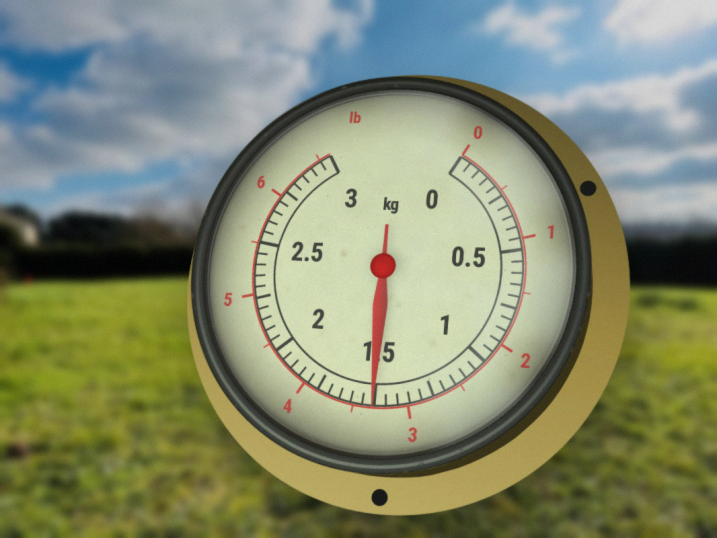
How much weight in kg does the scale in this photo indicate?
1.5 kg
